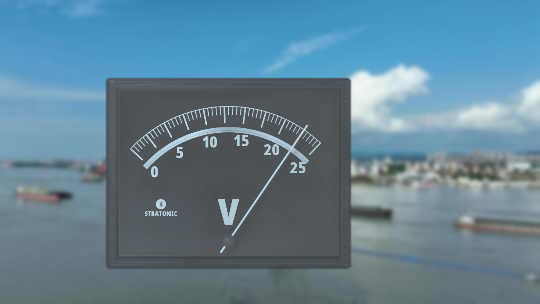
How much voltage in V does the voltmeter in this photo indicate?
22.5 V
